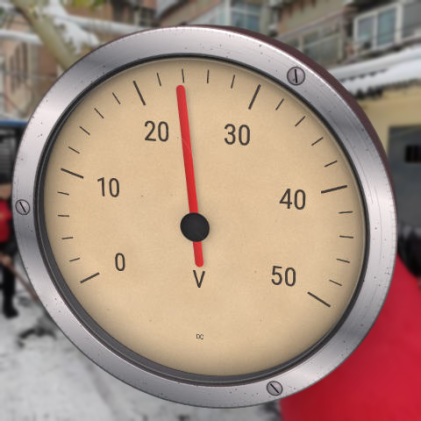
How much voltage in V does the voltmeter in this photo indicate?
24 V
